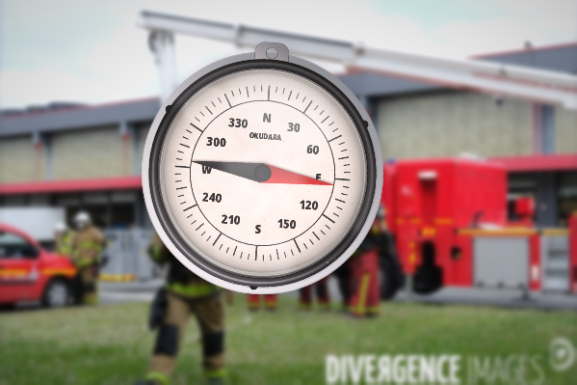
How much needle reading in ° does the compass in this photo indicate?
95 °
